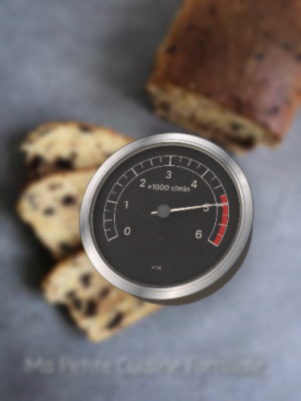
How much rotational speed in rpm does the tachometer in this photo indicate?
5000 rpm
